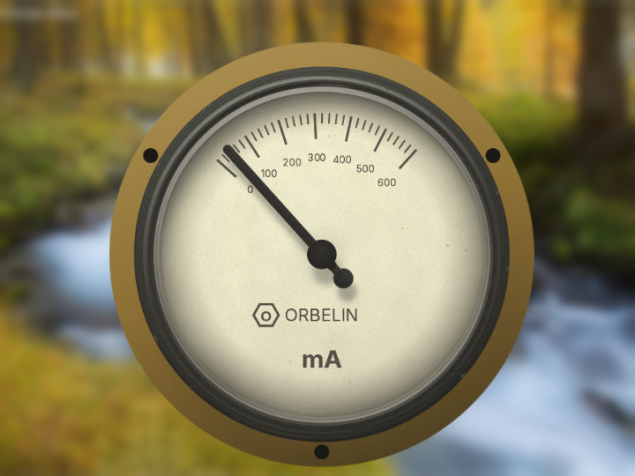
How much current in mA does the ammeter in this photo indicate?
40 mA
